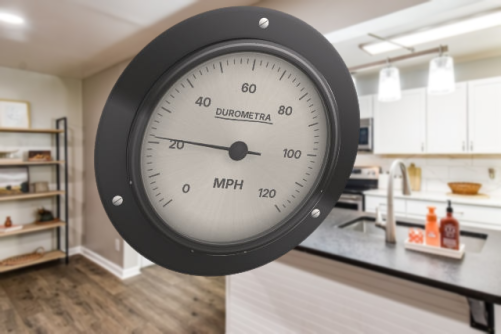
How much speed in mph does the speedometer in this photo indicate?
22 mph
